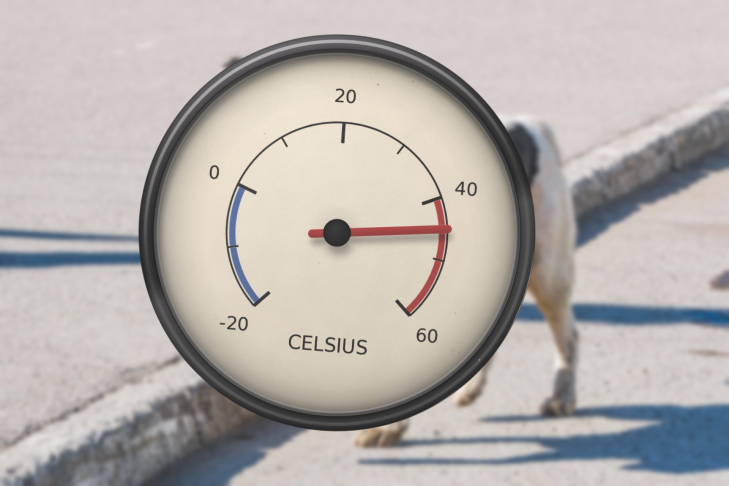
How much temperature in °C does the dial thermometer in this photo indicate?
45 °C
